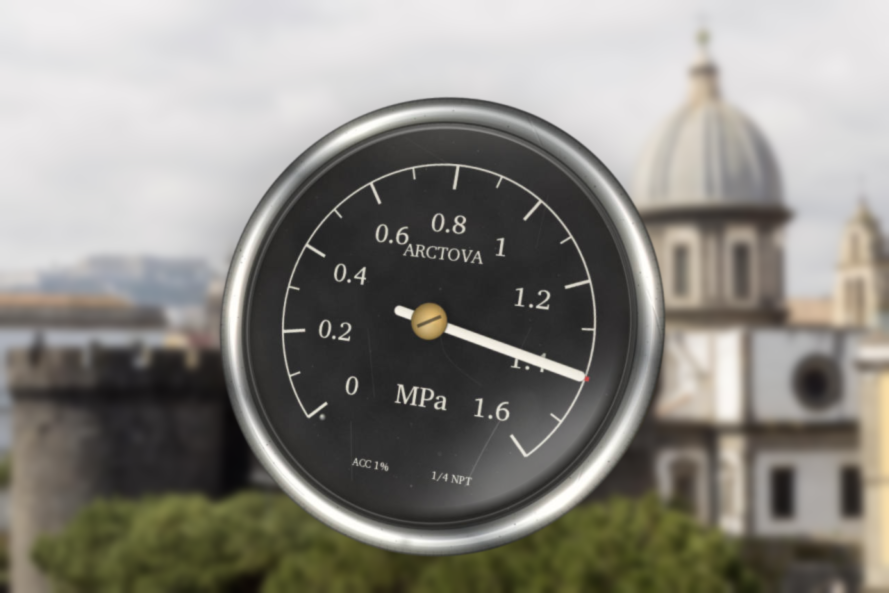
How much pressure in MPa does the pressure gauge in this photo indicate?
1.4 MPa
